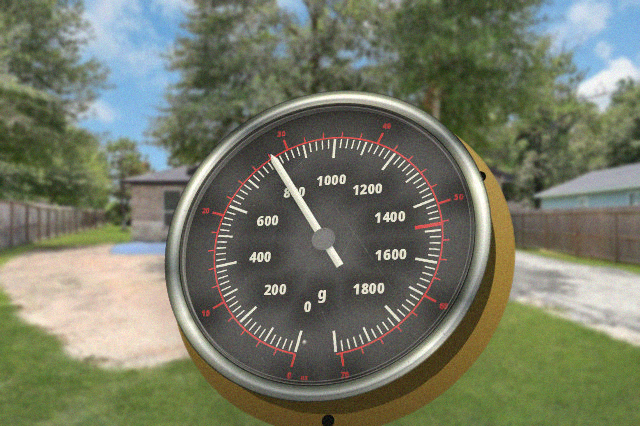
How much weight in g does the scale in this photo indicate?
800 g
